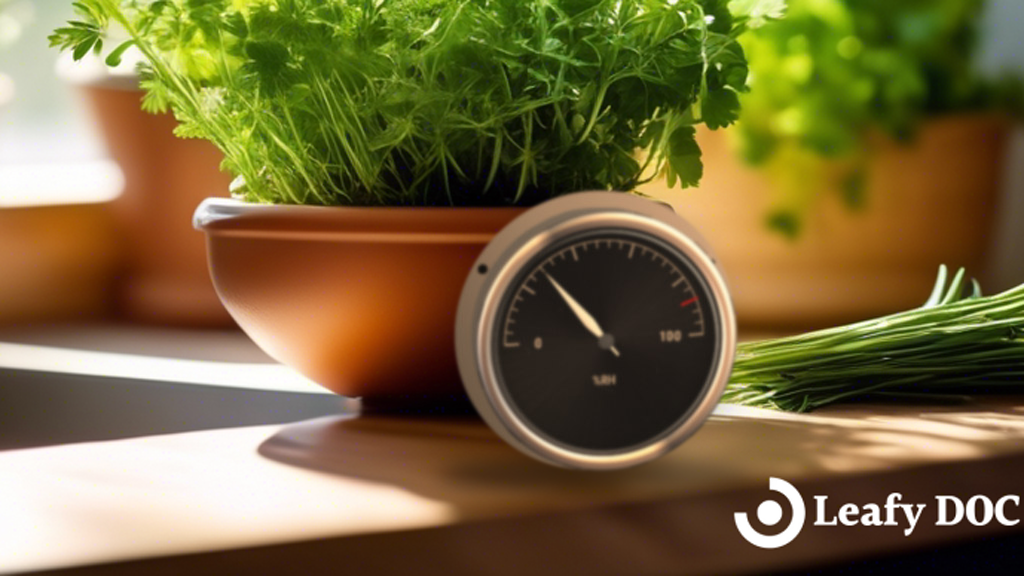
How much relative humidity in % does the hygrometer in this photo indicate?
28 %
